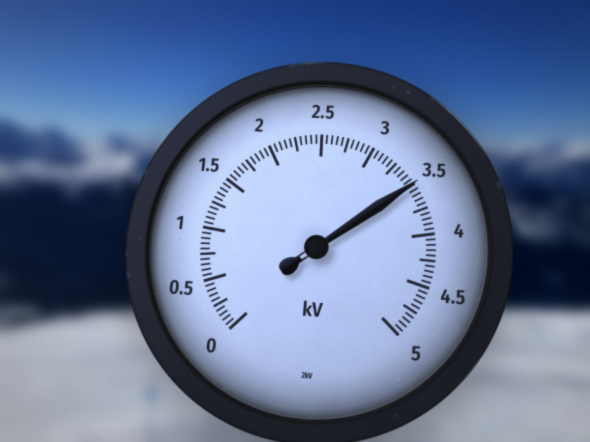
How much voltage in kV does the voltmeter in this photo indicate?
3.5 kV
